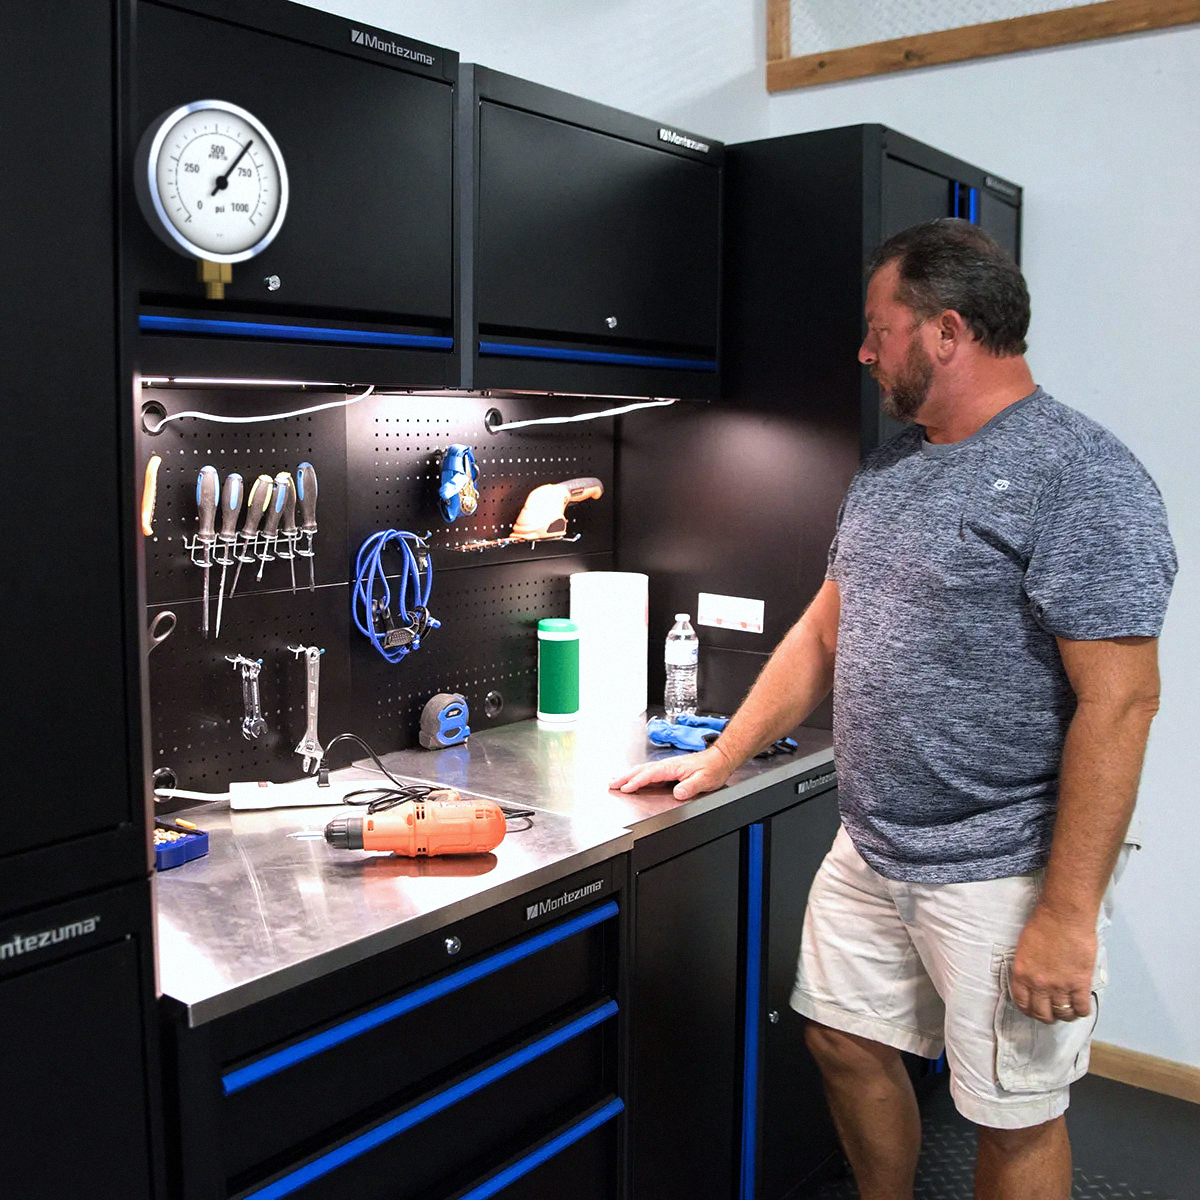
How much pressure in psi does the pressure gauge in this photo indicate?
650 psi
